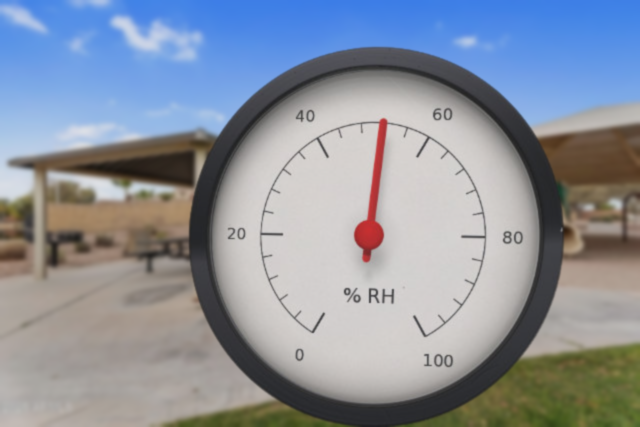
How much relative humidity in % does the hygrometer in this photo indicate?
52 %
